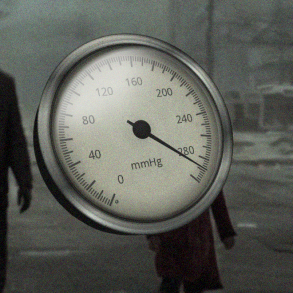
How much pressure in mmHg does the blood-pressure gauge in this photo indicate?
290 mmHg
